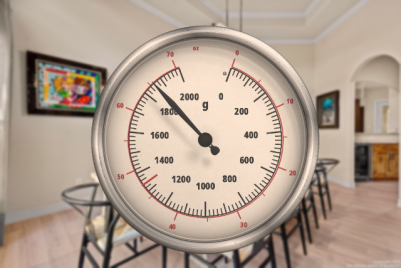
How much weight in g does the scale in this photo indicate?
1860 g
